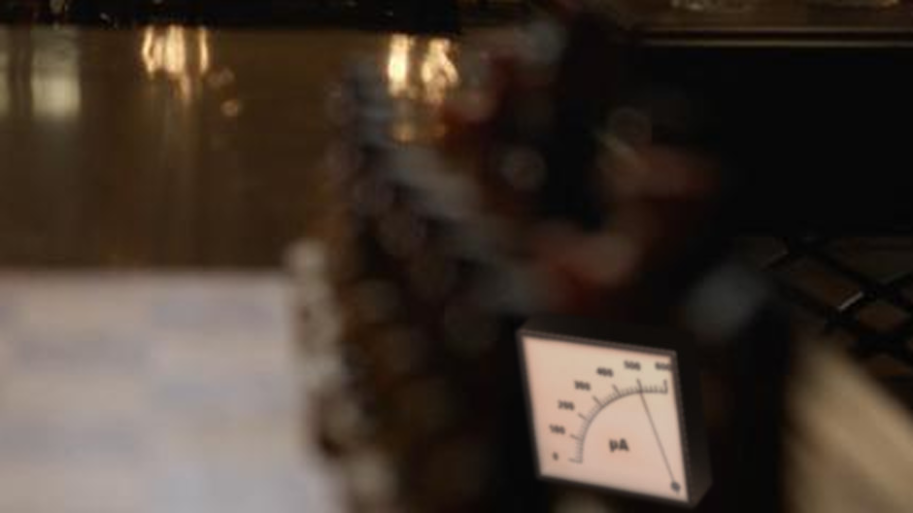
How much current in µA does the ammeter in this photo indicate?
500 µA
